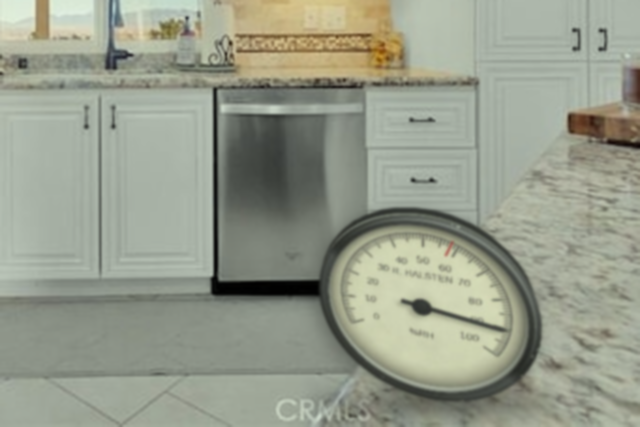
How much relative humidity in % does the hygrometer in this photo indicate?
90 %
